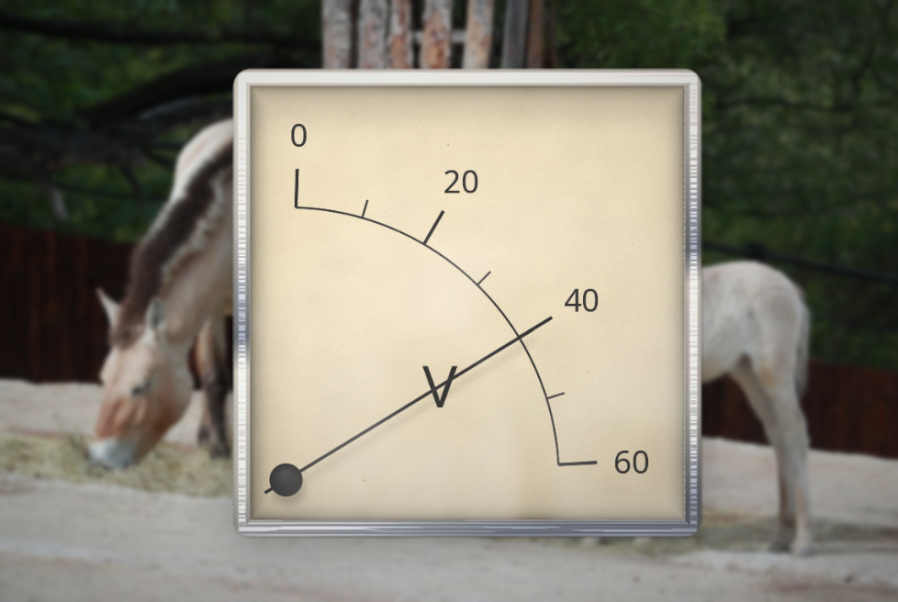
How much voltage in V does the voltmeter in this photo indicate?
40 V
